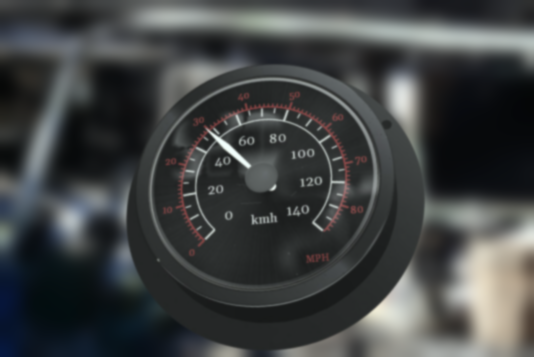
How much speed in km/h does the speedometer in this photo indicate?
47.5 km/h
